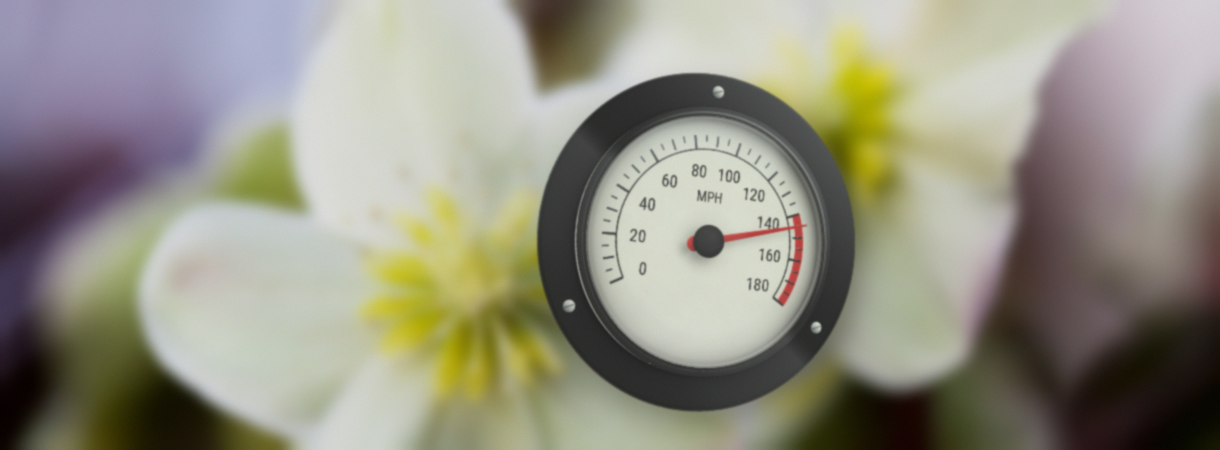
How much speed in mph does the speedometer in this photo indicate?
145 mph
